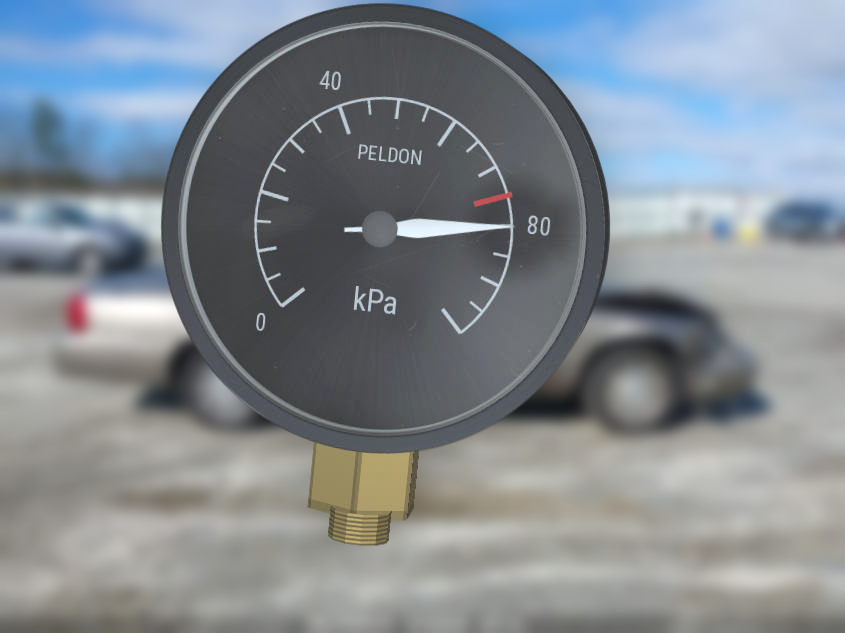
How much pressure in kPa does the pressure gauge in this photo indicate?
80 kPa
